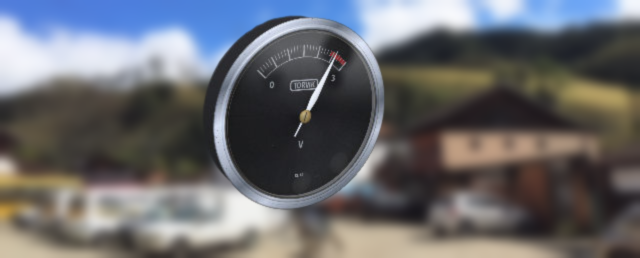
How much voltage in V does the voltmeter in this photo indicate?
2.5 V
